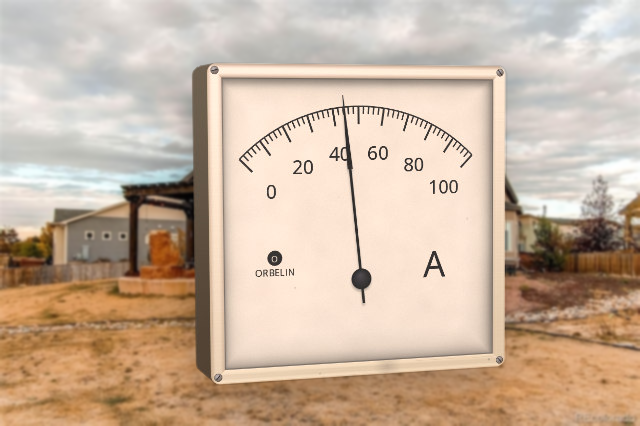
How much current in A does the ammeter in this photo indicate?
44 A
